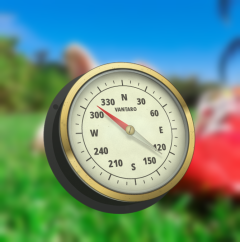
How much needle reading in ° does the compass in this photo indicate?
310 °
